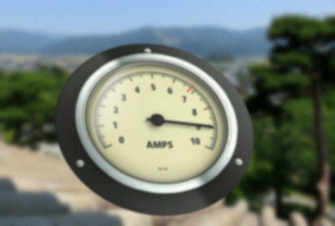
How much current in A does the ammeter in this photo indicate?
9 A
